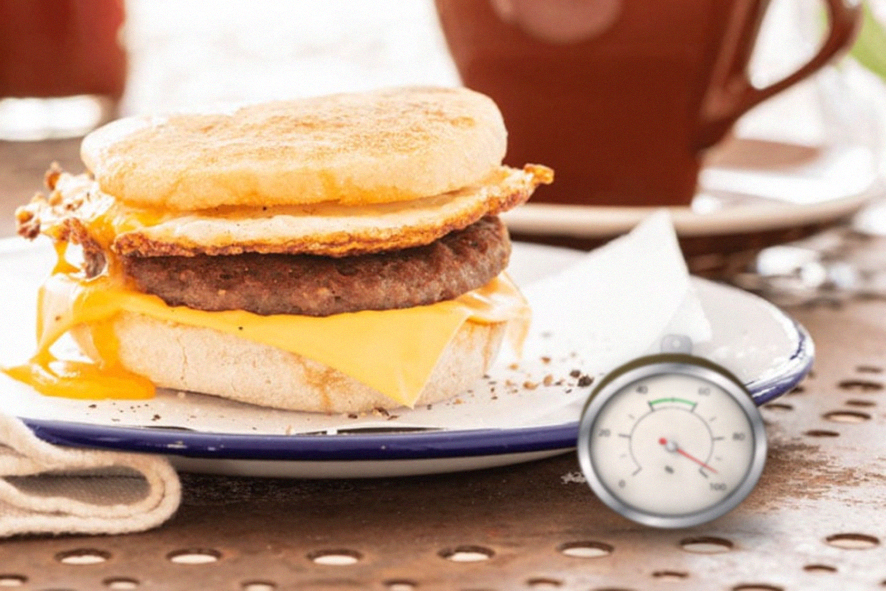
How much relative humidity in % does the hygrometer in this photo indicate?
95 %
